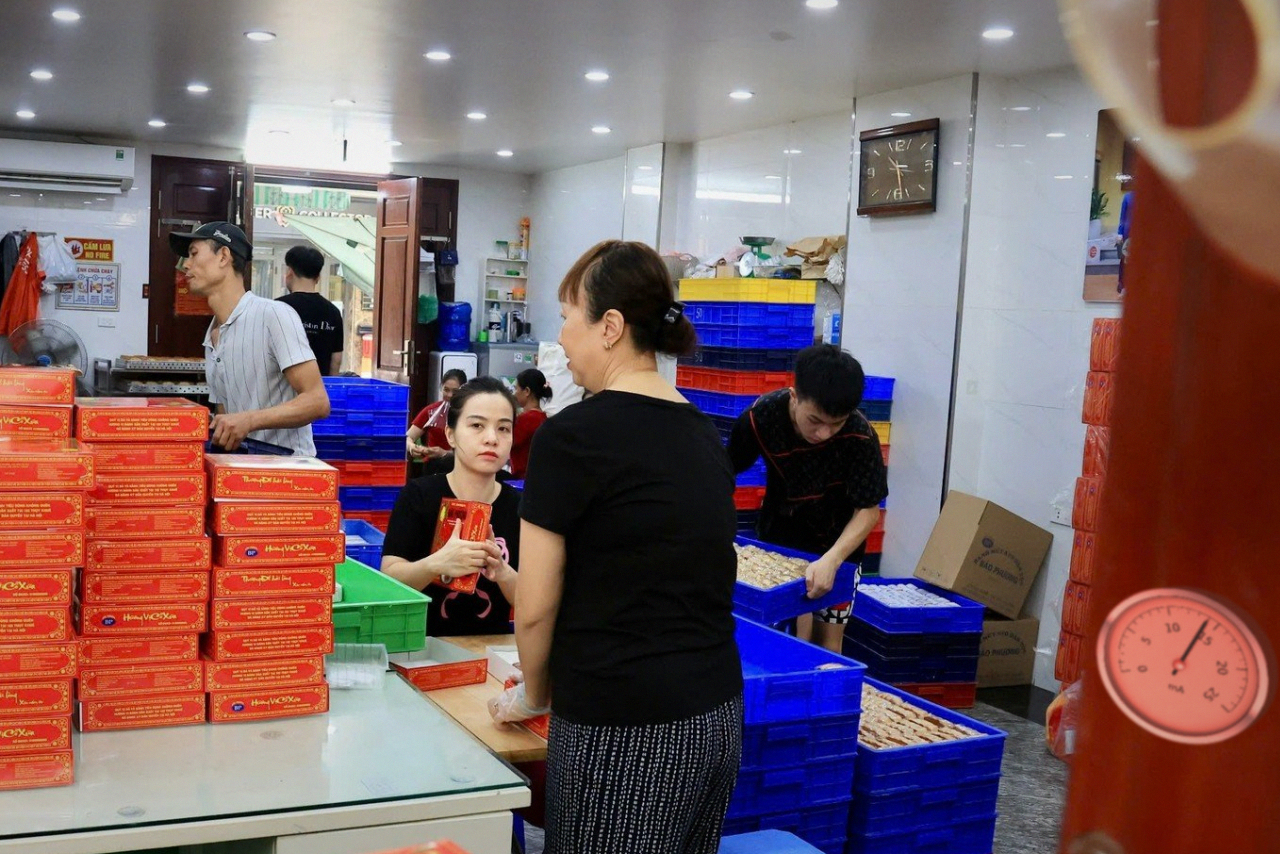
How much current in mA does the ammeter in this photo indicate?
14 mA
